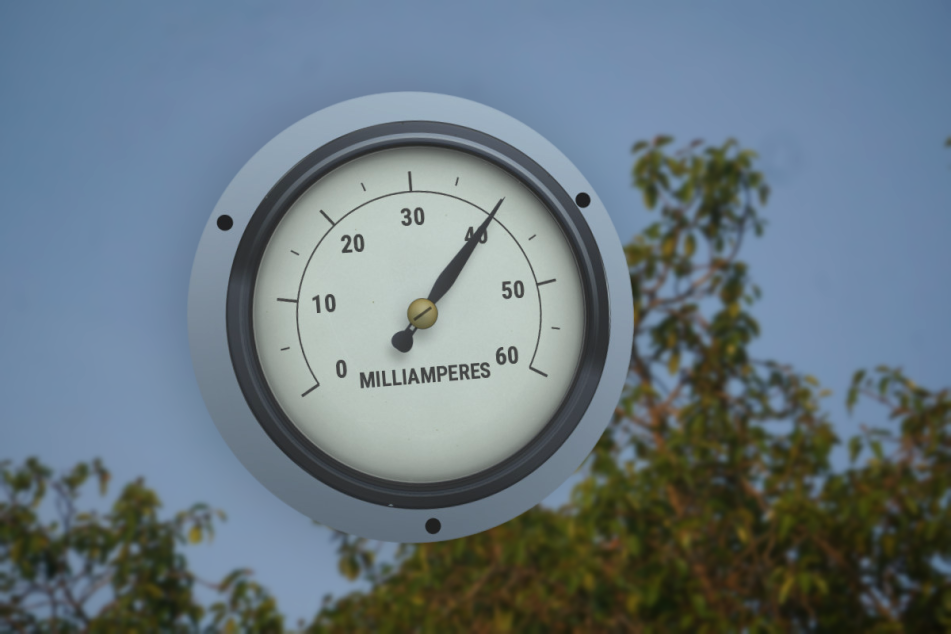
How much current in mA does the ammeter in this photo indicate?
40 mA
